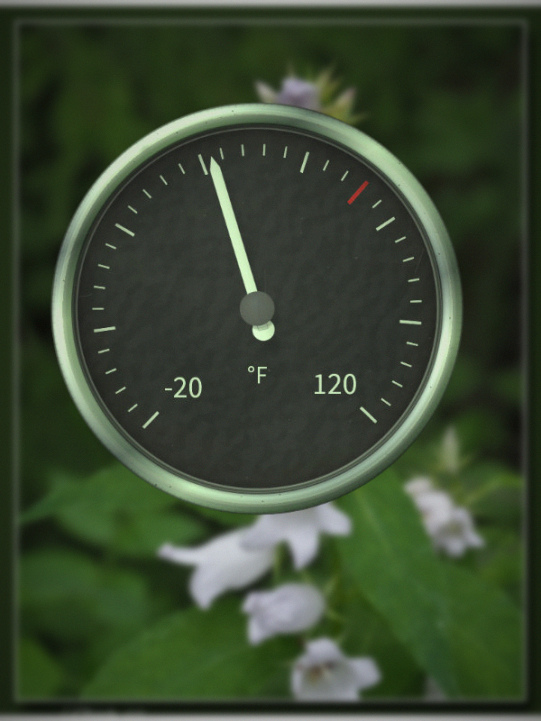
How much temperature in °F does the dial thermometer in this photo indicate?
42 °F
